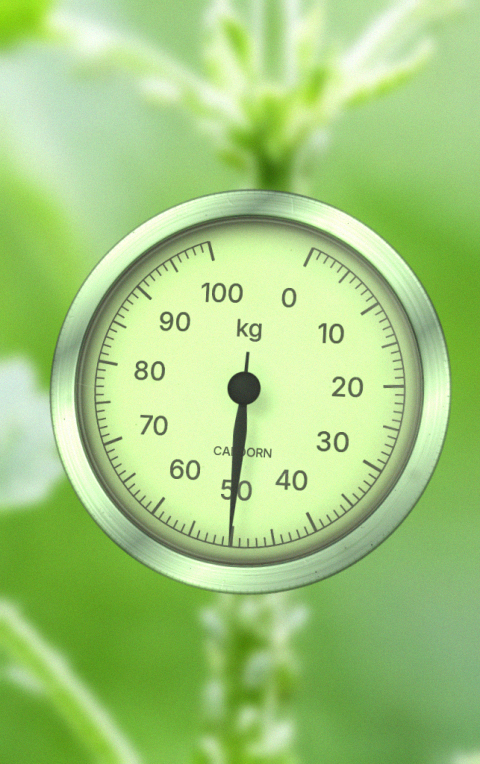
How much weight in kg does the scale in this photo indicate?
50 kg
